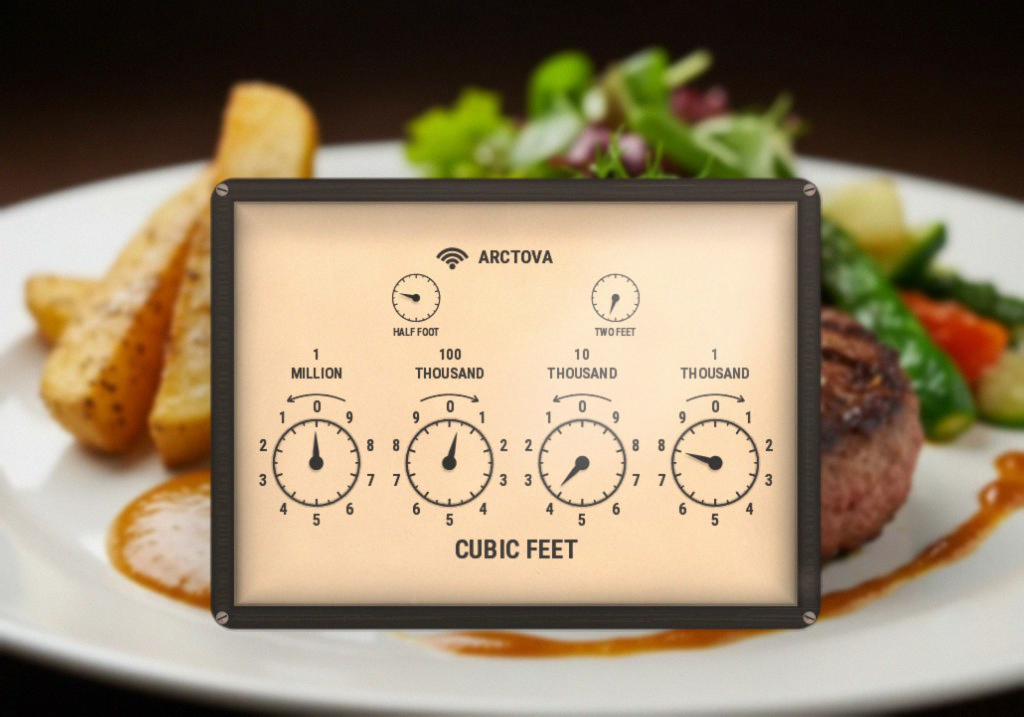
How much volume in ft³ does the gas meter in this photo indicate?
3800 ft³
